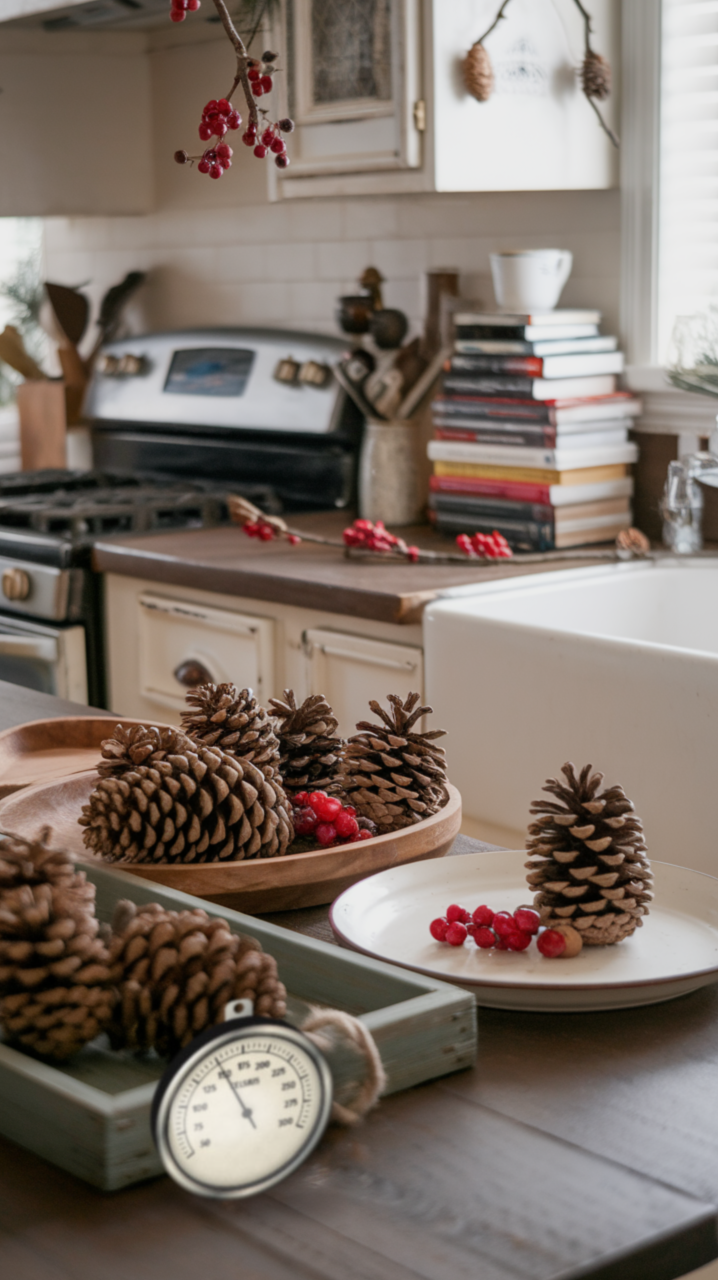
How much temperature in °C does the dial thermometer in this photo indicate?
150 °C
